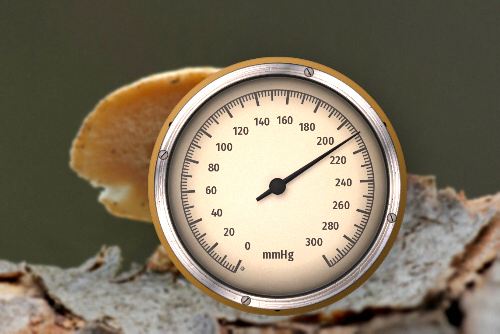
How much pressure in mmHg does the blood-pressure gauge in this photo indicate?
210 mmHg
